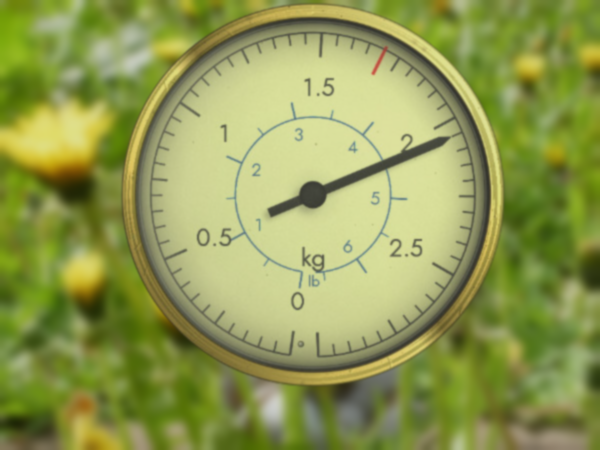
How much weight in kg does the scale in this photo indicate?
2.05 kg
